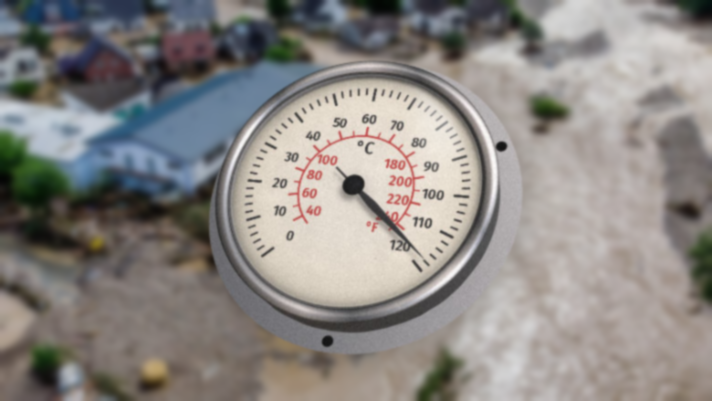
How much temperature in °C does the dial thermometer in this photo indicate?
118 °C
